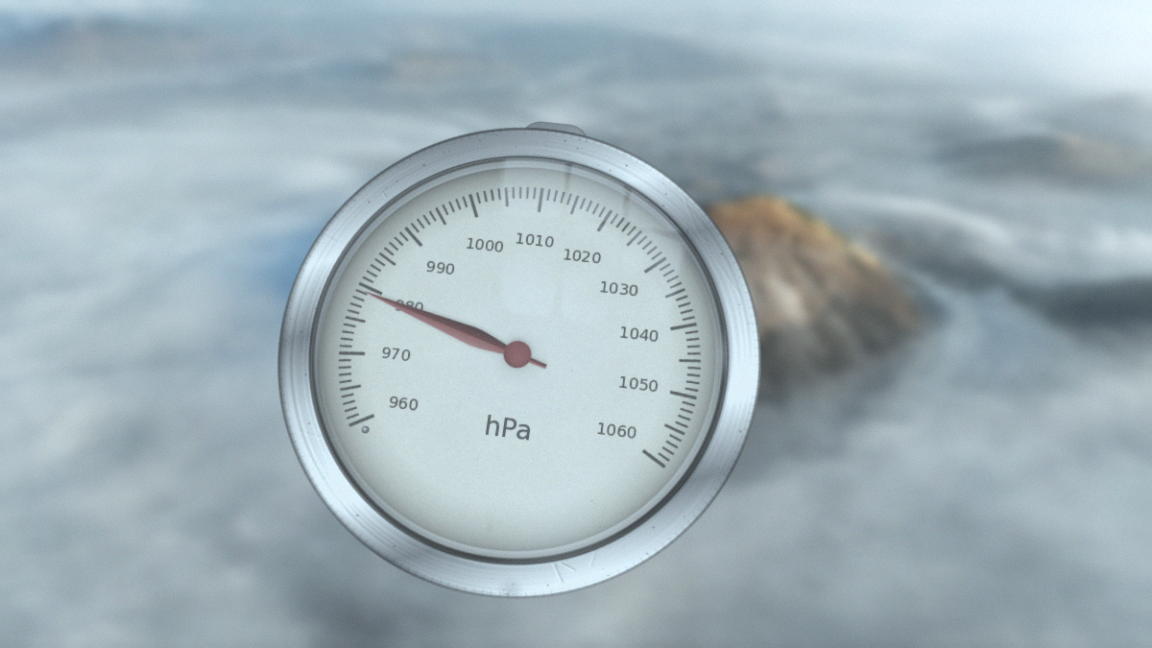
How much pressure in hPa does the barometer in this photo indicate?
979 hPa
